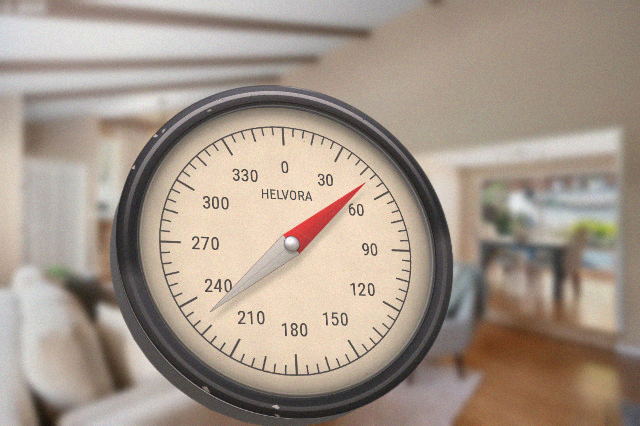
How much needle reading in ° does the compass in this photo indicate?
50 °
